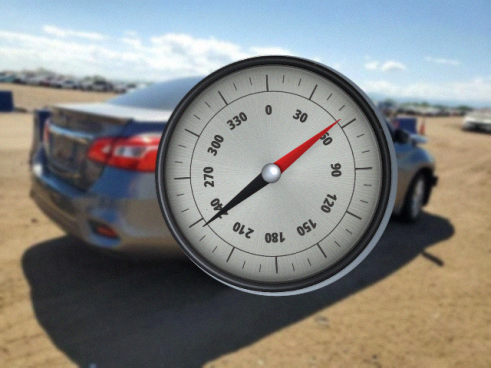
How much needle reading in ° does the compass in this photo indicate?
55 °
